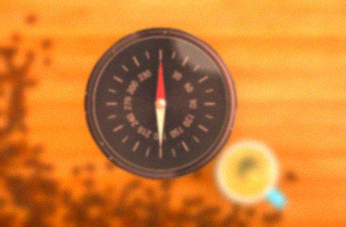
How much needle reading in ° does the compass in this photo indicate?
0 °
